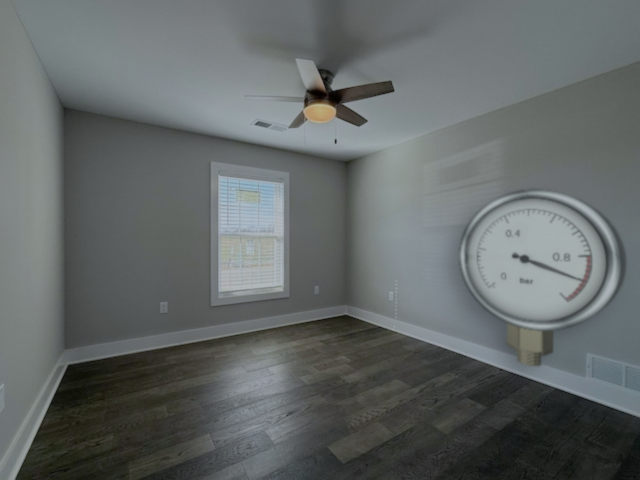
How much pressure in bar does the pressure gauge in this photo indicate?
0.9 bar
